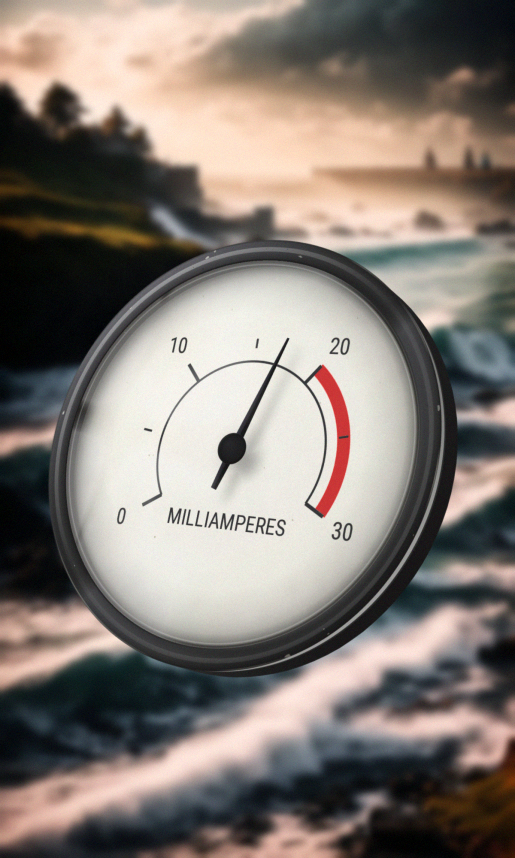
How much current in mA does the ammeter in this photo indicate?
17.5 mA
